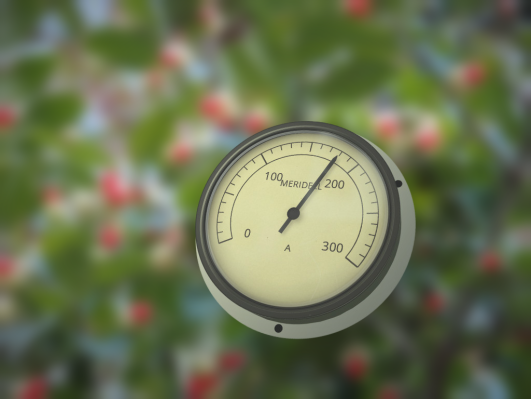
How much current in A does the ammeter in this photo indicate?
180 A
